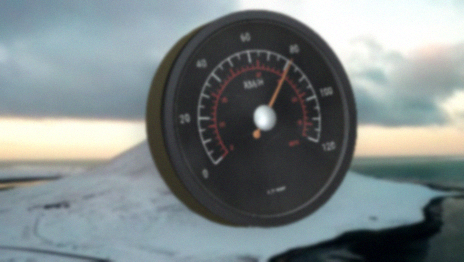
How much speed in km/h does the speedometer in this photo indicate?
80 km/h
